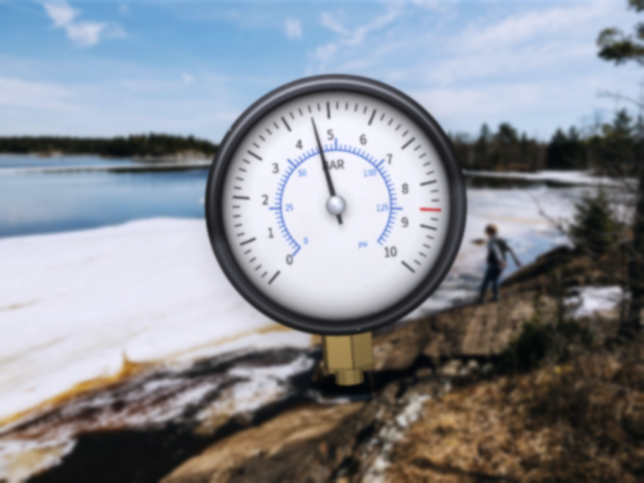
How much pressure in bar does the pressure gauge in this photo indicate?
4.6 bar
